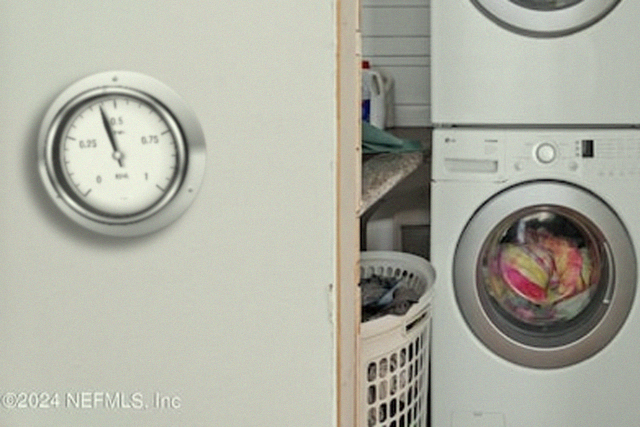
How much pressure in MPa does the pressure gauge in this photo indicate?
0.45 MPa
